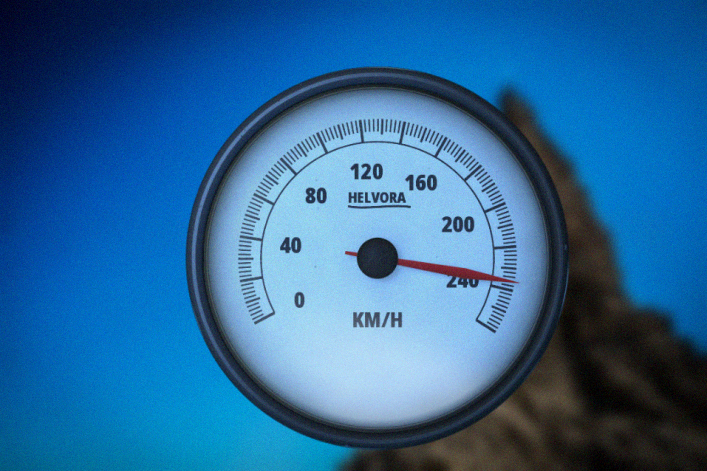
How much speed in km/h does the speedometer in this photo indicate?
236 km/h
